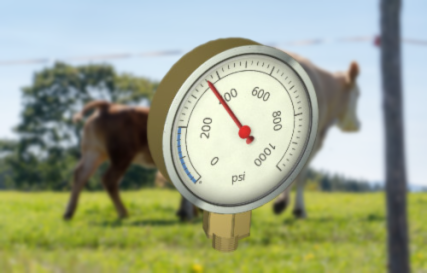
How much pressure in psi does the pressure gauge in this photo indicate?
360 psi
